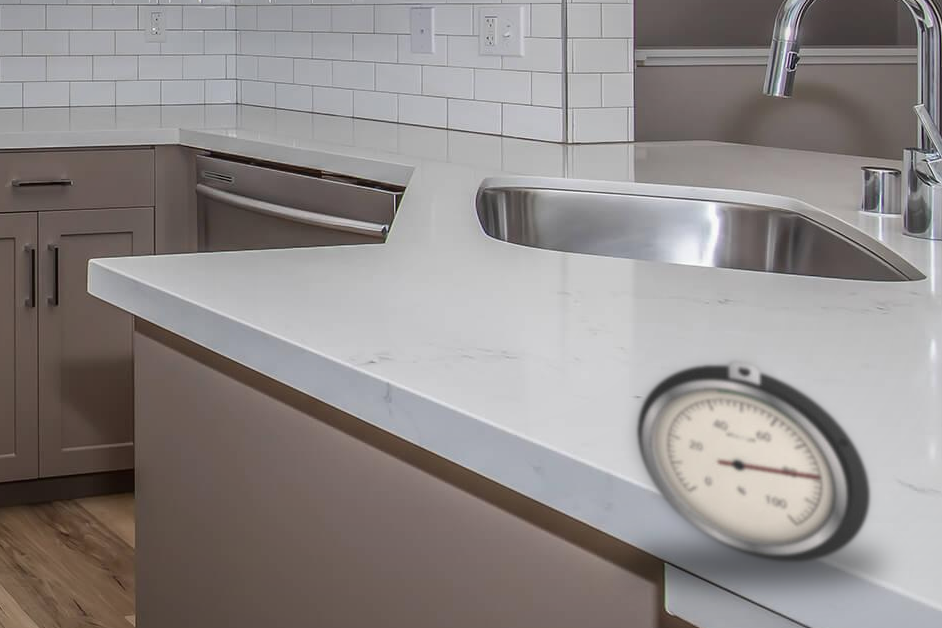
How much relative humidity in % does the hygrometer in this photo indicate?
80 %
